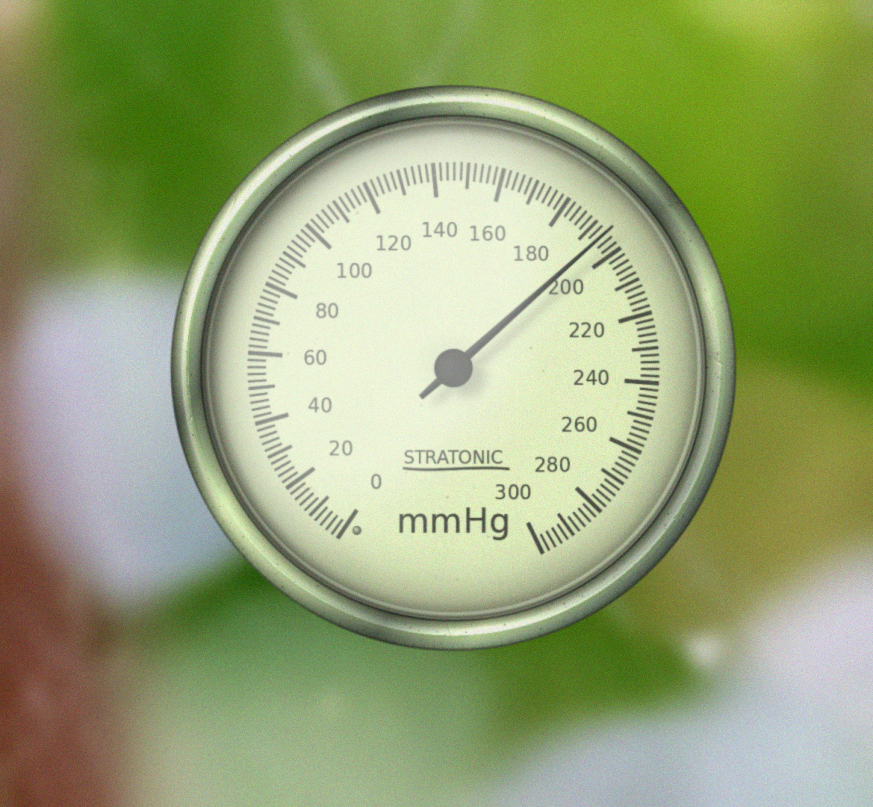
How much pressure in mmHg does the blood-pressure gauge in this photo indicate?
194 mmHg
